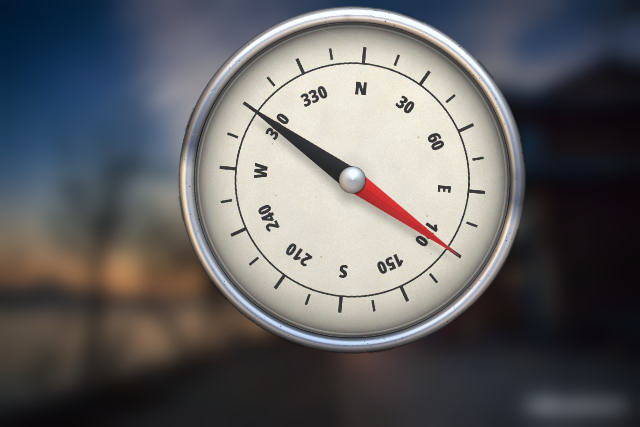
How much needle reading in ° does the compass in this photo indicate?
120 °
